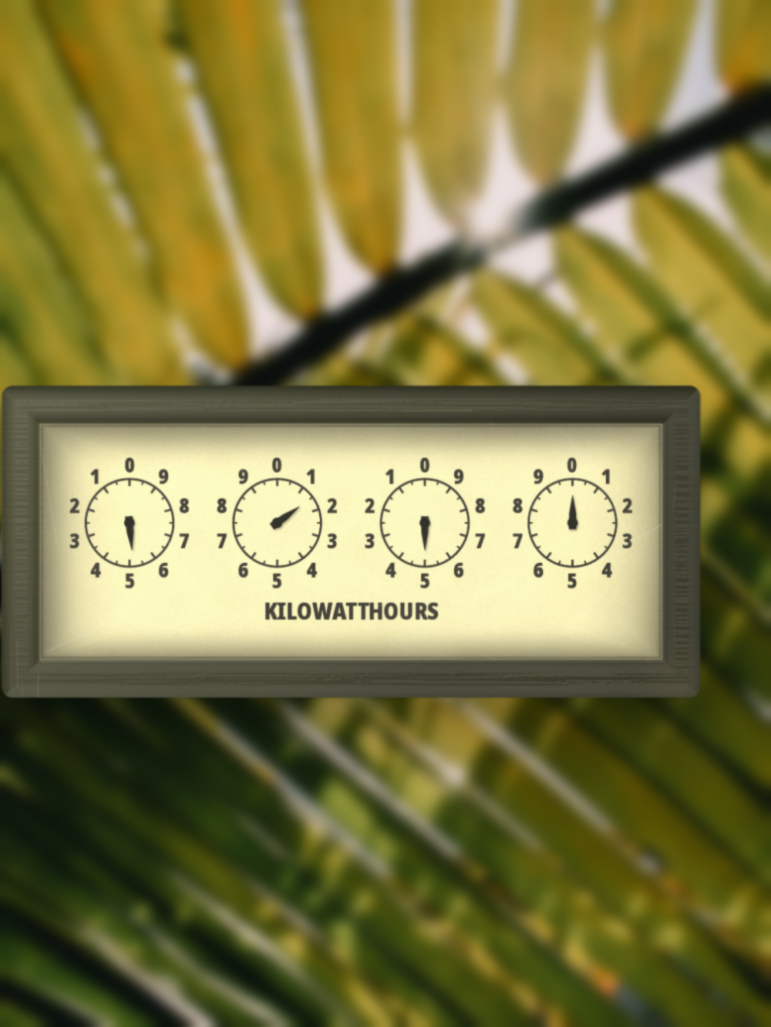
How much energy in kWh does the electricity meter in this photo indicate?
5150 kWh
